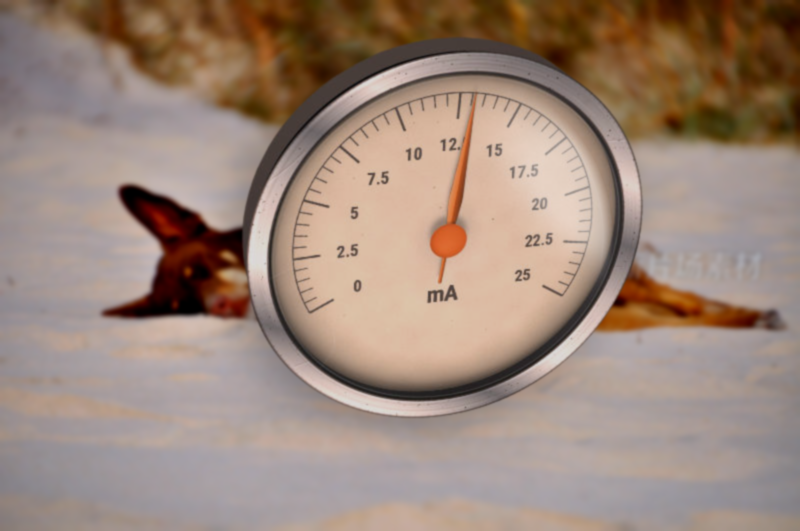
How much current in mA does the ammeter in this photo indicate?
13 mA
